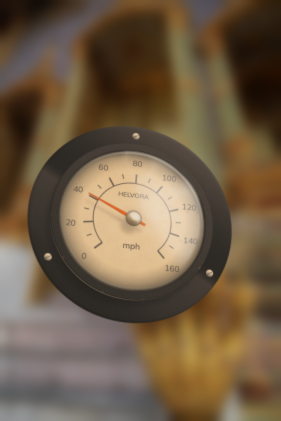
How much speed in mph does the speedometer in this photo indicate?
40 mph
